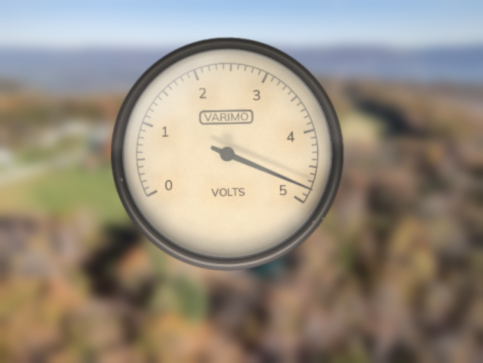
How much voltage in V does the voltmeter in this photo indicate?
4.8 V
